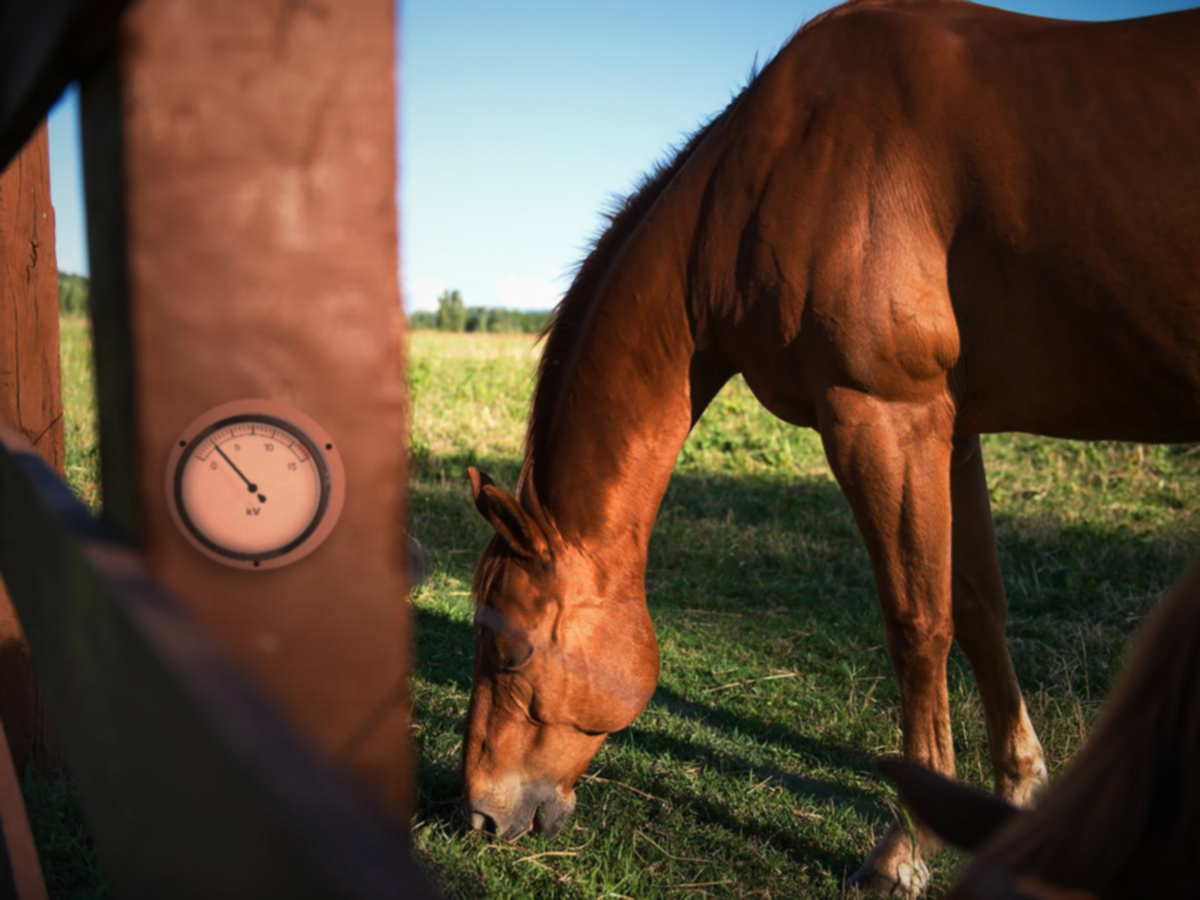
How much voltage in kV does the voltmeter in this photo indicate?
2.5 kV
